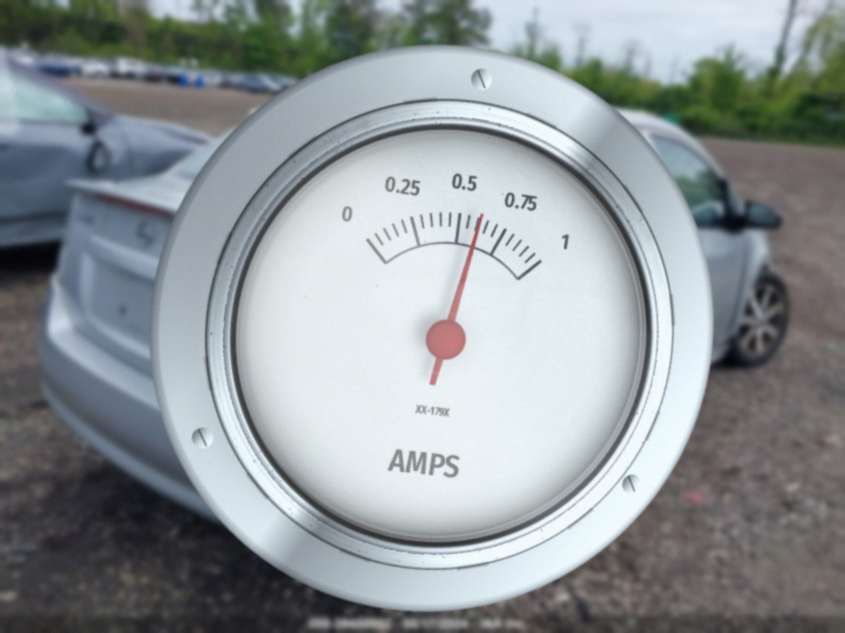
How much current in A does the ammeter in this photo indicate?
0.6 A
